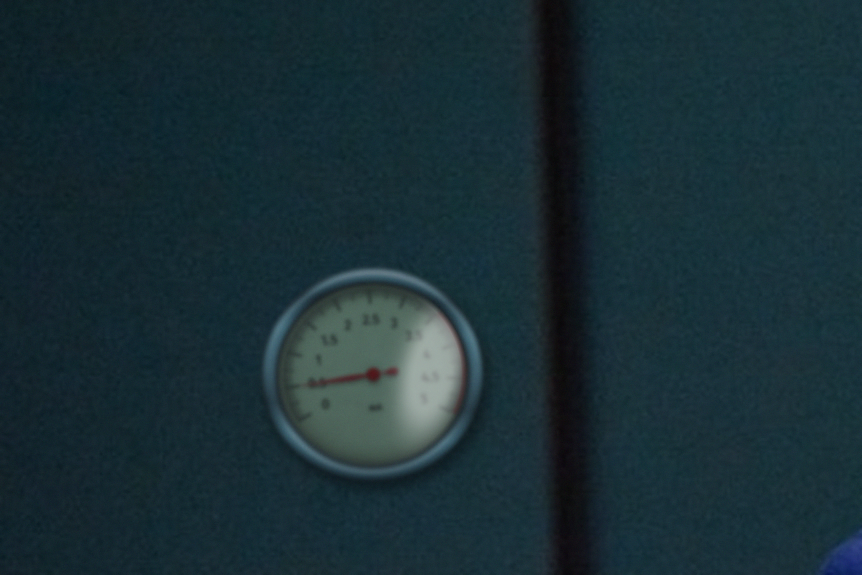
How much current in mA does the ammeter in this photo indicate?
0.5 mA
